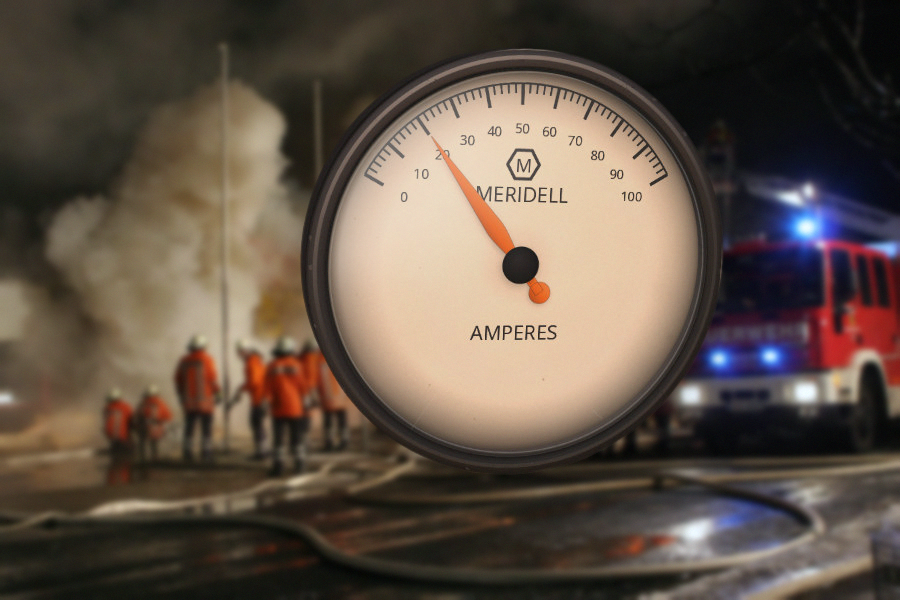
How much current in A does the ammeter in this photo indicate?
20 A
